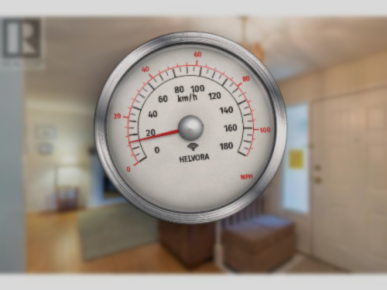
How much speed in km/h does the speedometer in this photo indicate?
15 km/h
